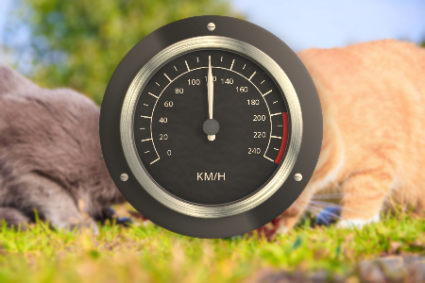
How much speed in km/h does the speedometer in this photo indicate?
120 km/h
